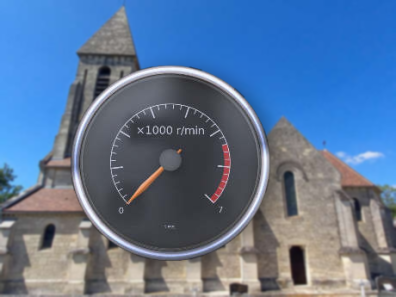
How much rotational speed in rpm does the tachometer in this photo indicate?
0 rpm
